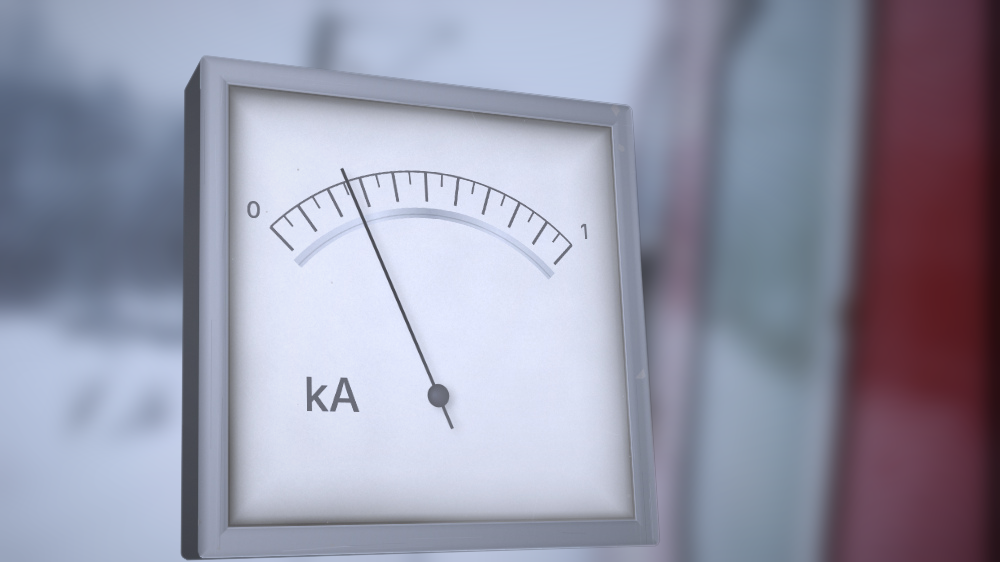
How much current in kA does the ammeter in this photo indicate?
0.25 kA
